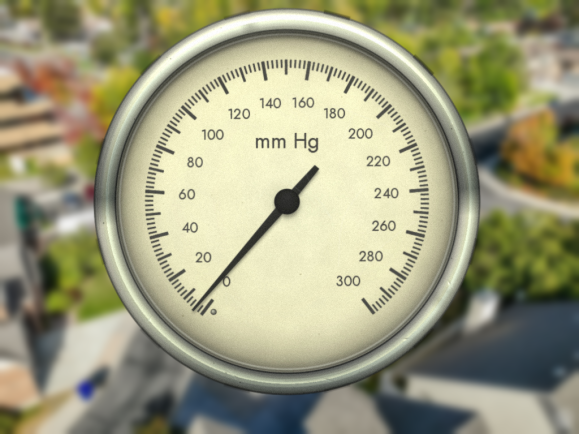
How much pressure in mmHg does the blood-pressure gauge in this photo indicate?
4 mmHg
